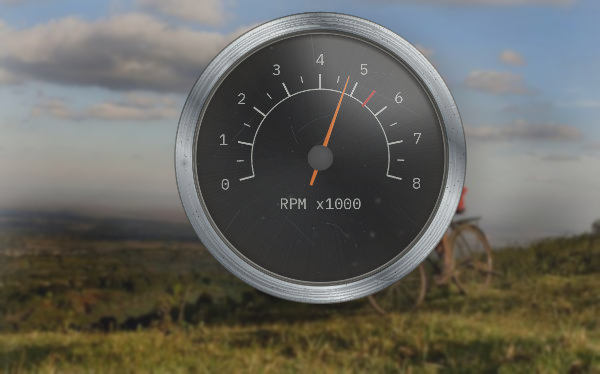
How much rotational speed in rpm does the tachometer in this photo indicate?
4750 rpm
